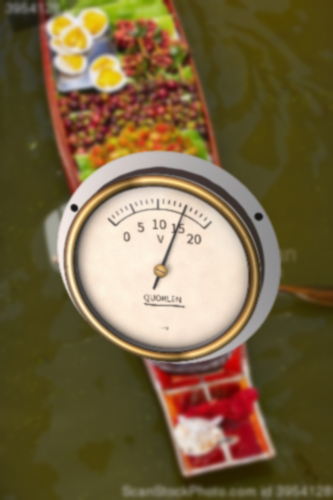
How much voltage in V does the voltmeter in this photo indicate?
15 V
